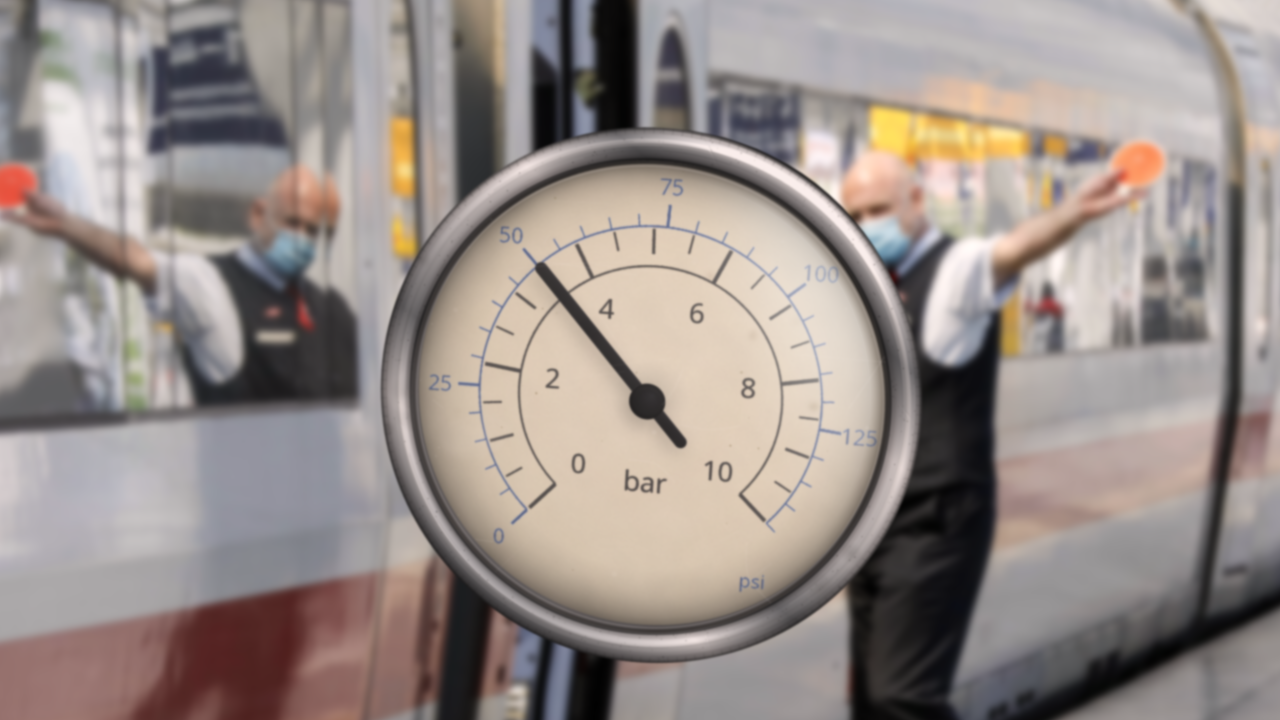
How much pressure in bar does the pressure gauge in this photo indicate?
3.5 bar
